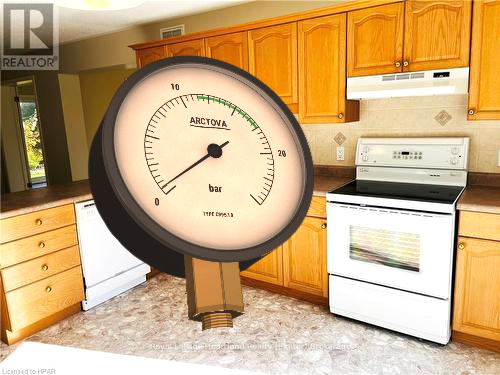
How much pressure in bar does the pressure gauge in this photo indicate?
0.5 bar
